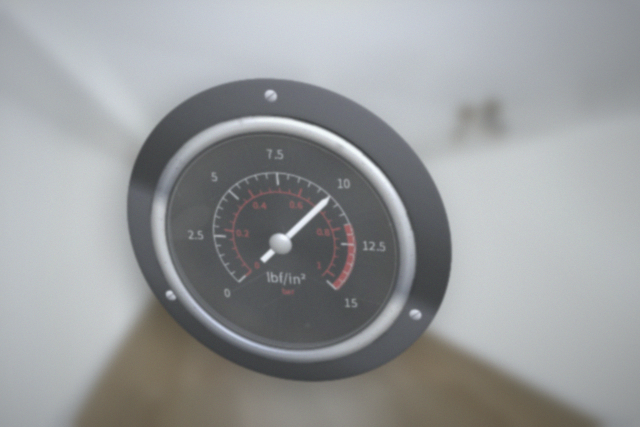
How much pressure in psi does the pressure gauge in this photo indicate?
10 psi
